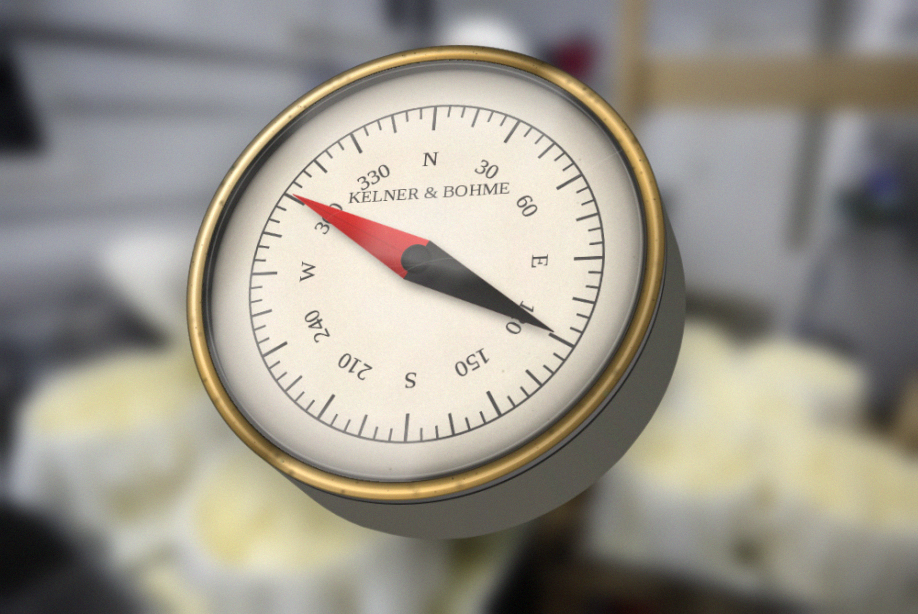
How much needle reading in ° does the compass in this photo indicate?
300 °
